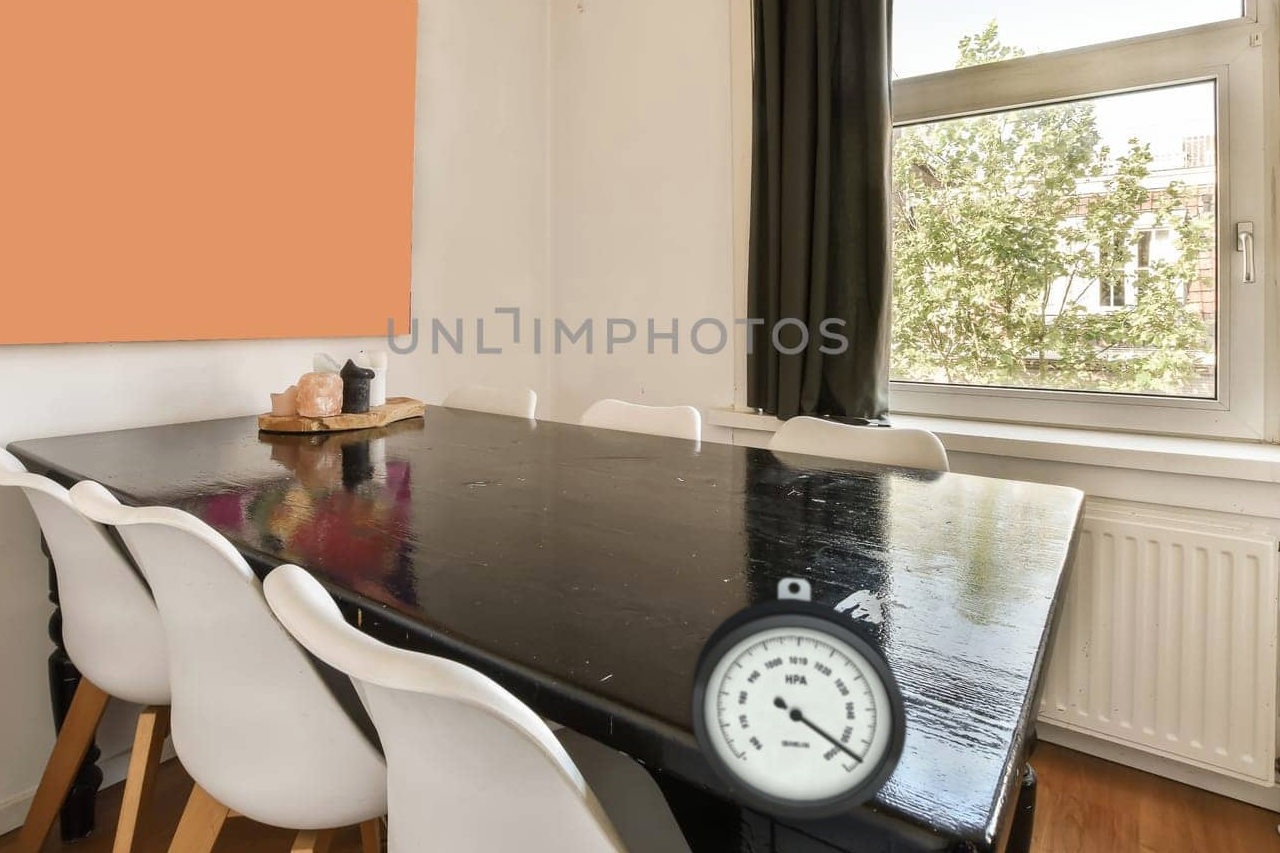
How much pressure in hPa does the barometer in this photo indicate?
1055 hPa
